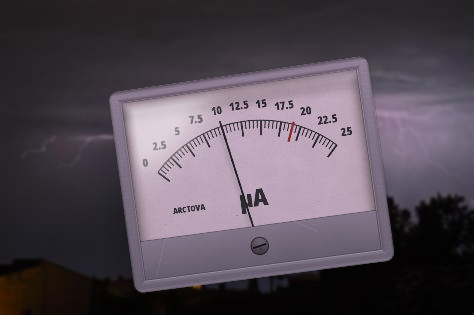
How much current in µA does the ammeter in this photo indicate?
10 µA
